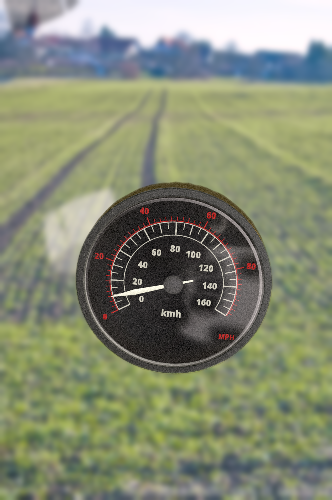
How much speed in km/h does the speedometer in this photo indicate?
10 km/h
